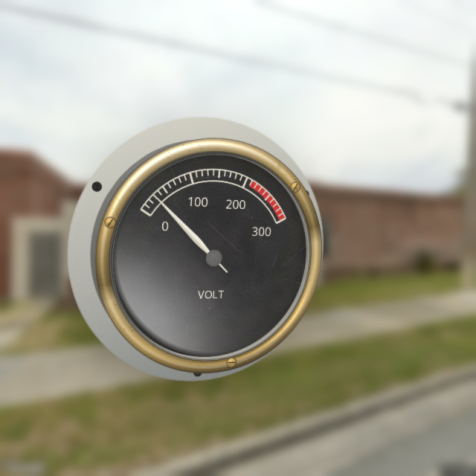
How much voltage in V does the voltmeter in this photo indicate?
30 V
